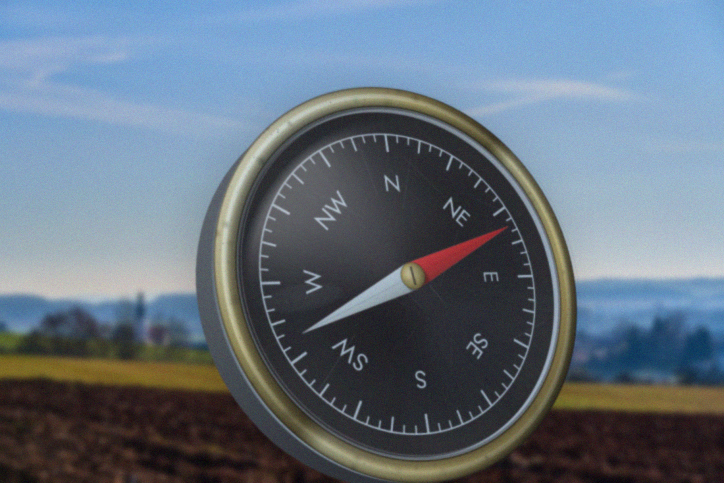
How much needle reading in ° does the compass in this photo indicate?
67.5 °
